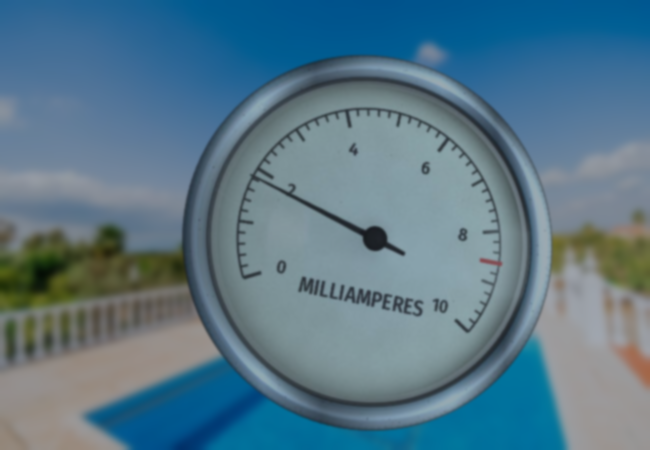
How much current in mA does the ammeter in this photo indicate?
1.8 mA
